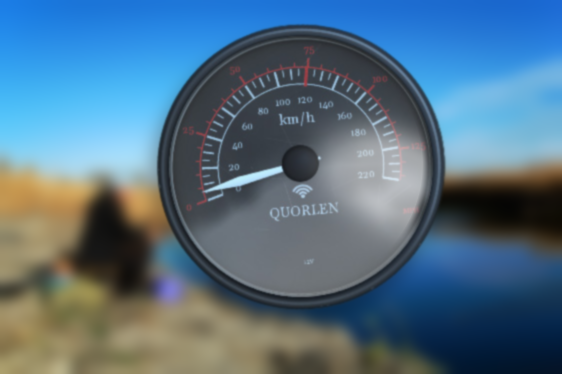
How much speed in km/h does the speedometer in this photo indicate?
5 km/h
